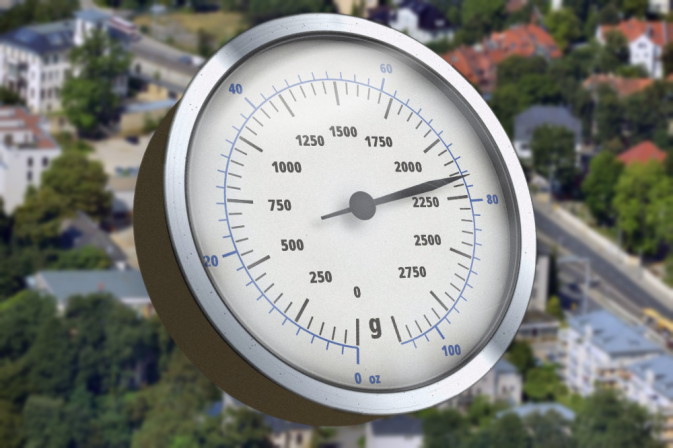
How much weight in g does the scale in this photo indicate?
2175 g
